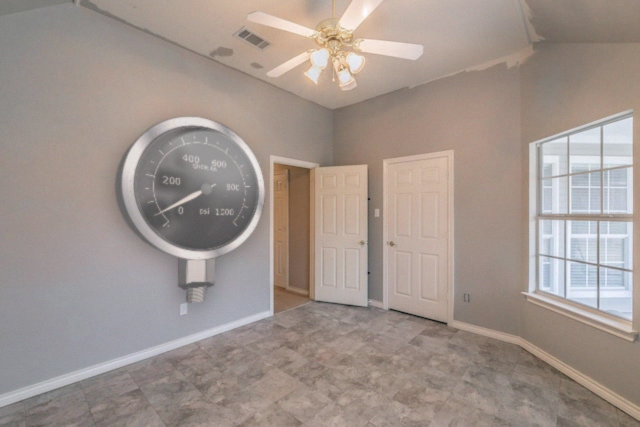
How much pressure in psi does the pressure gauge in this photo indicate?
50 psi
